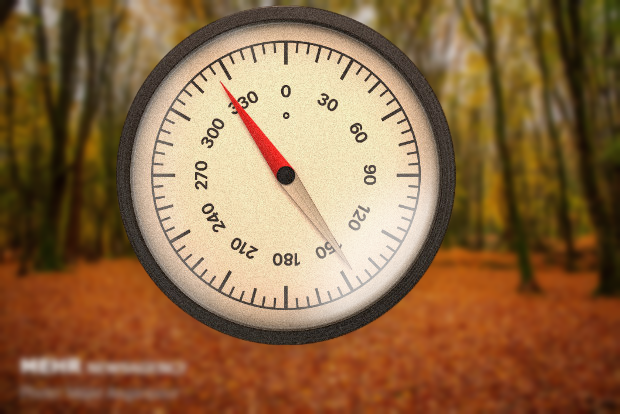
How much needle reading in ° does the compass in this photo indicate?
325 °
